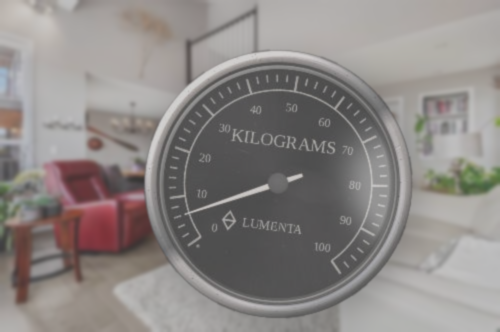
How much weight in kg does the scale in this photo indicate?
6 kg
